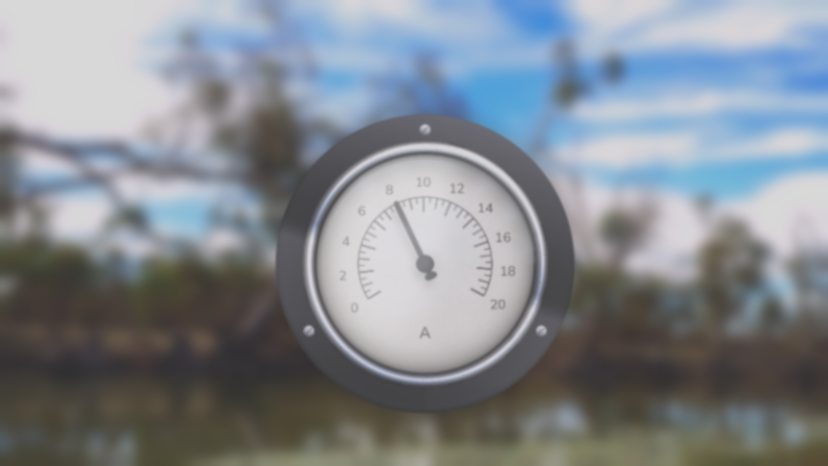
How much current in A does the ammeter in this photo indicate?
8 A
